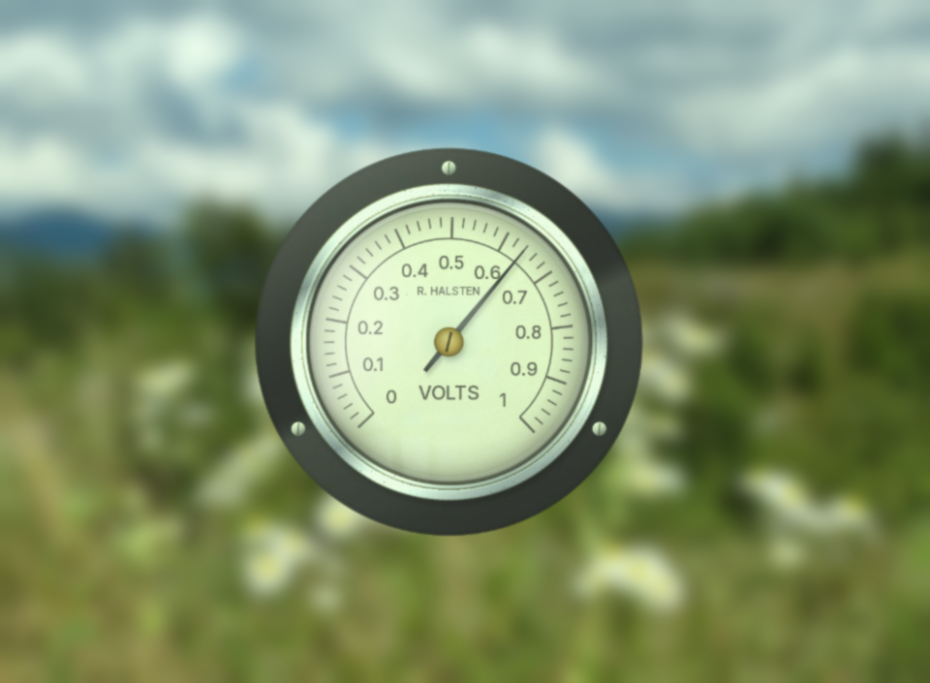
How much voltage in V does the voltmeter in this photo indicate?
0.64 V
